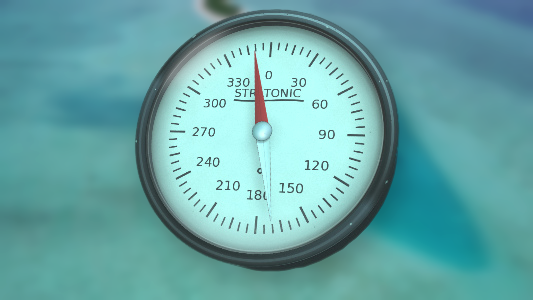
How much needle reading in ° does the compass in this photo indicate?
350 °
